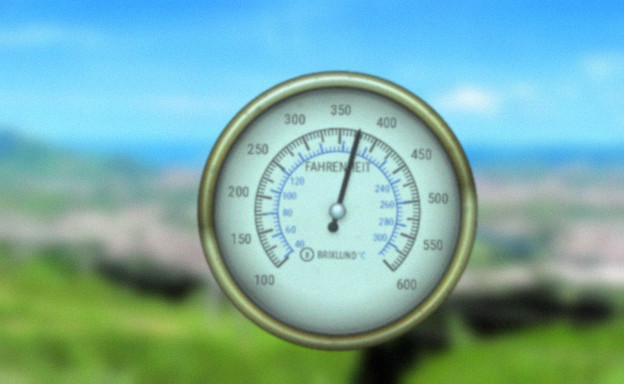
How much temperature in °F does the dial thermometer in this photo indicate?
375 °F
